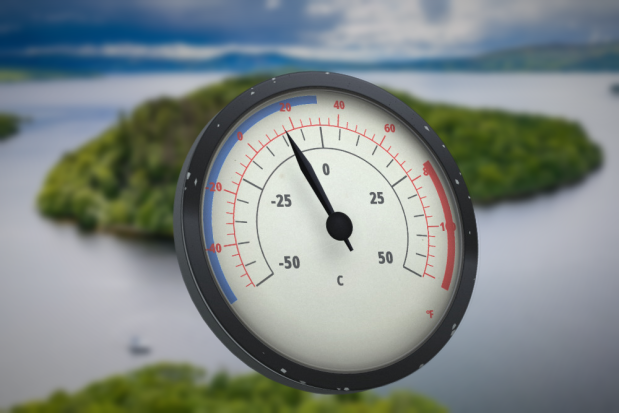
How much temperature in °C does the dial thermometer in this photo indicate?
-10 °C
